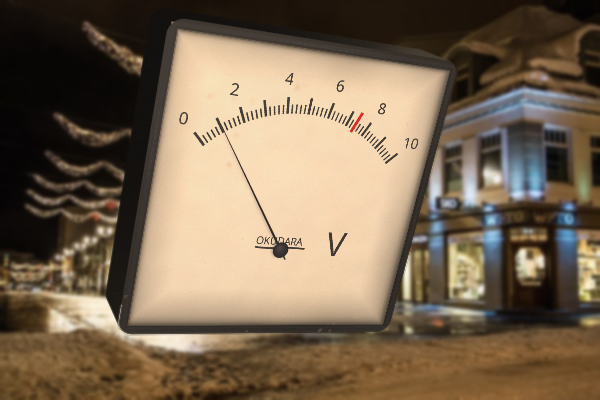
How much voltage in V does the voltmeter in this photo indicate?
1 V
